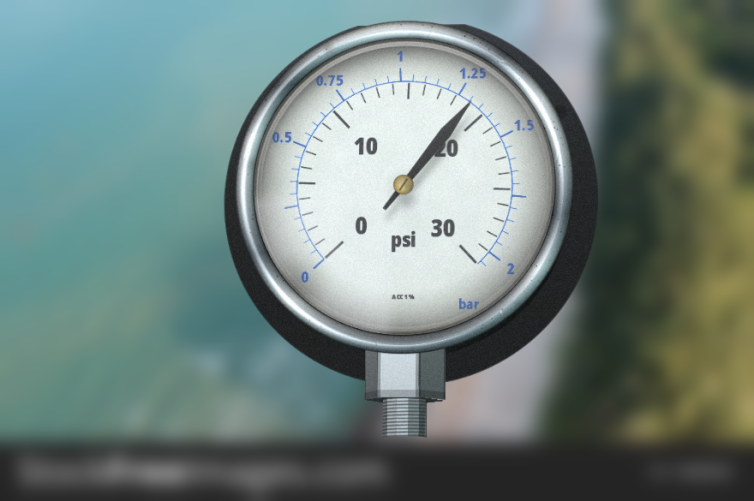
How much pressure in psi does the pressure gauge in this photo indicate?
19 psi
